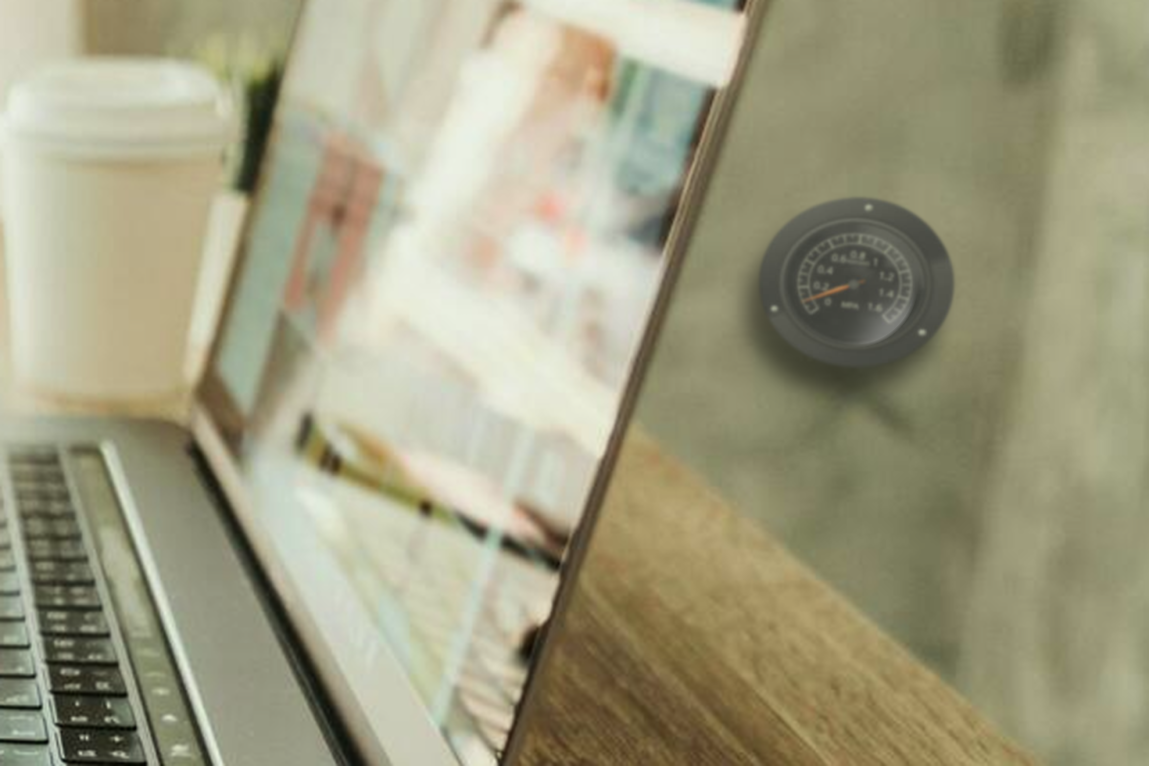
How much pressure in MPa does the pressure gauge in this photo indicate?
0.1 MPa
